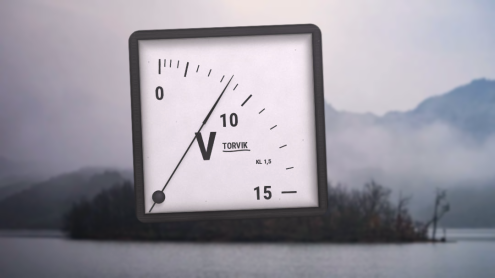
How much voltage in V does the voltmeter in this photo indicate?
8.5 V
